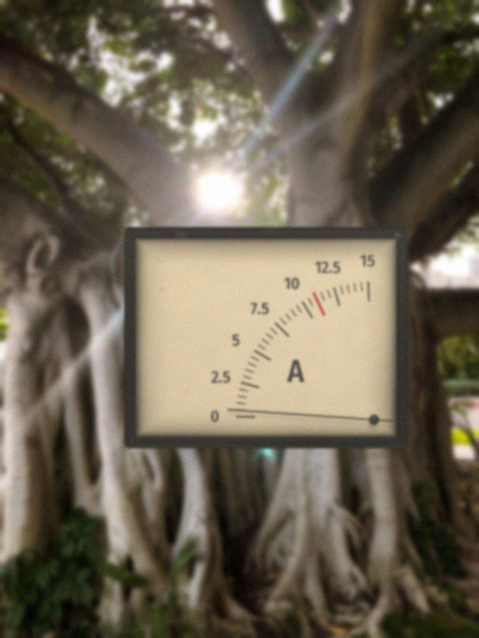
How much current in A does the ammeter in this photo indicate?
0.5 A
